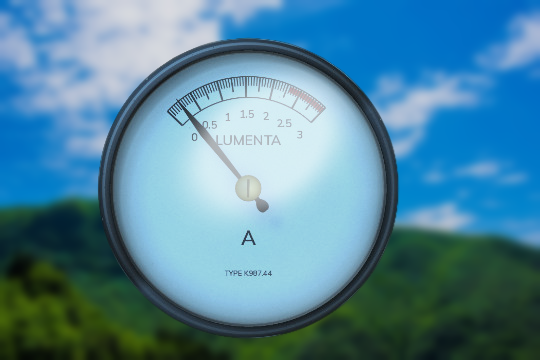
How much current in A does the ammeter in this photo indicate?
0.25 A
